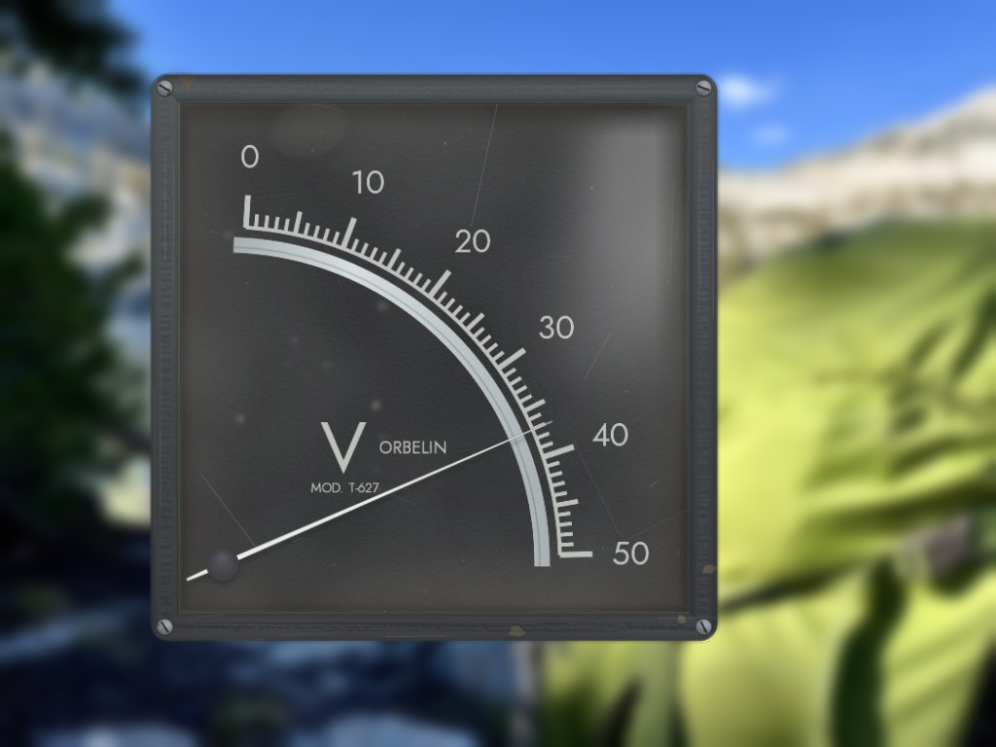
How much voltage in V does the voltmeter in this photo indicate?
37 V
